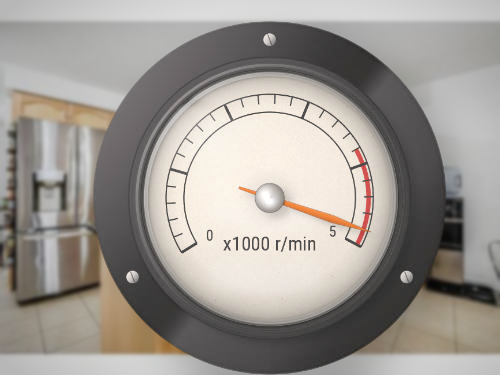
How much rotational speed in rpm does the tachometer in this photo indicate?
4800 rpm
